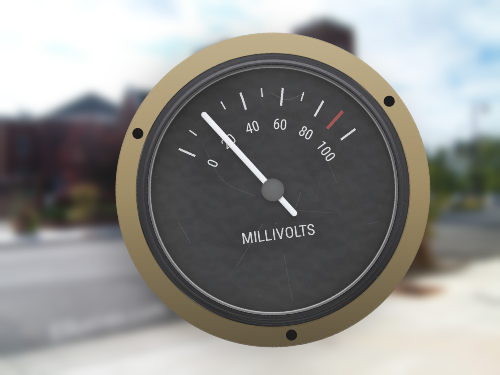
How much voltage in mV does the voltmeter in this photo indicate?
20 mV
